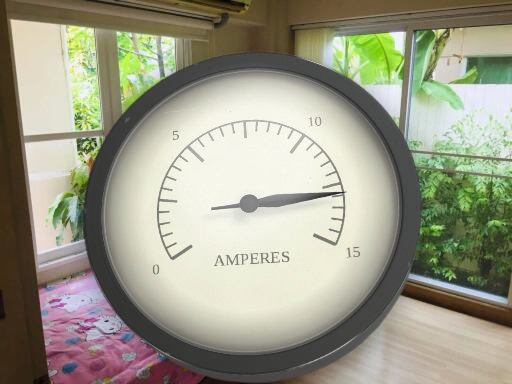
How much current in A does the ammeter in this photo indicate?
13 A
